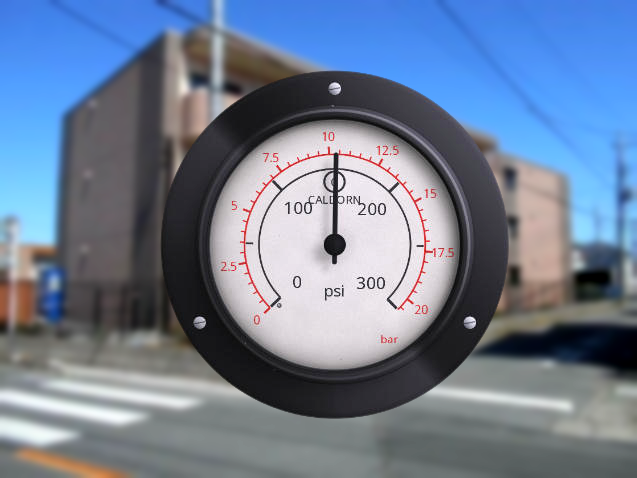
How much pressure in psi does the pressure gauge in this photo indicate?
150 psi
